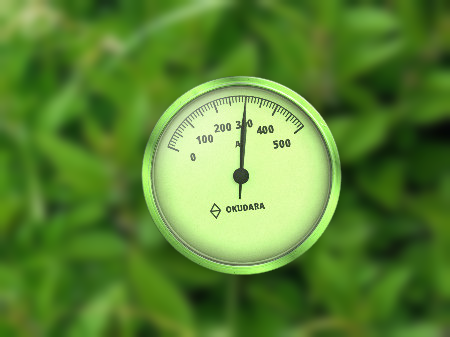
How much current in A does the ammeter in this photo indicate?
300 A
